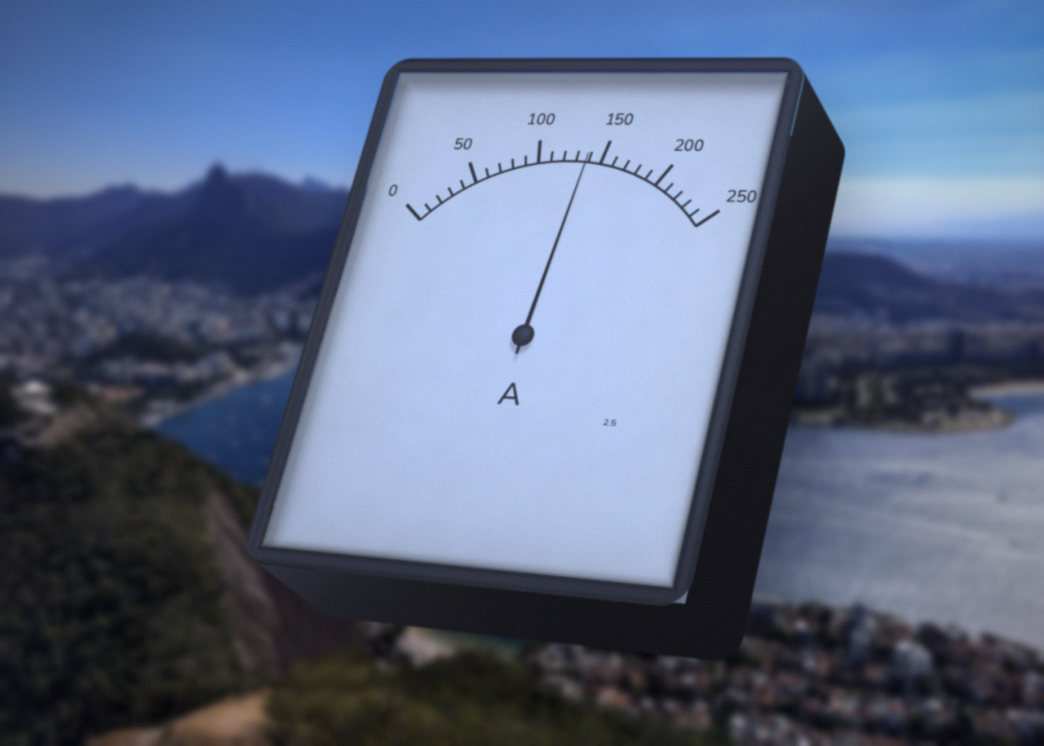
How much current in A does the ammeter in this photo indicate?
140 A
